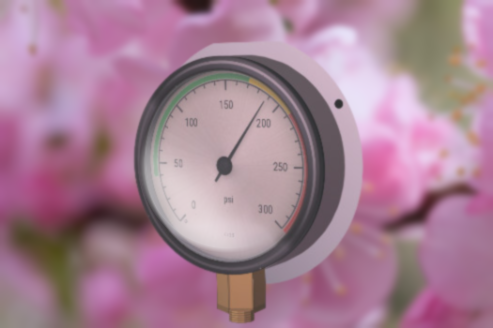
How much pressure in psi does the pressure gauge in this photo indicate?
190 psi
